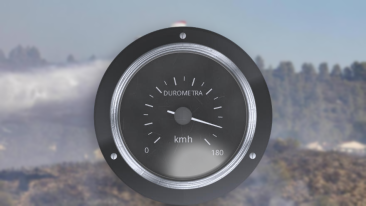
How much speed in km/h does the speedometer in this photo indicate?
160 km/h
